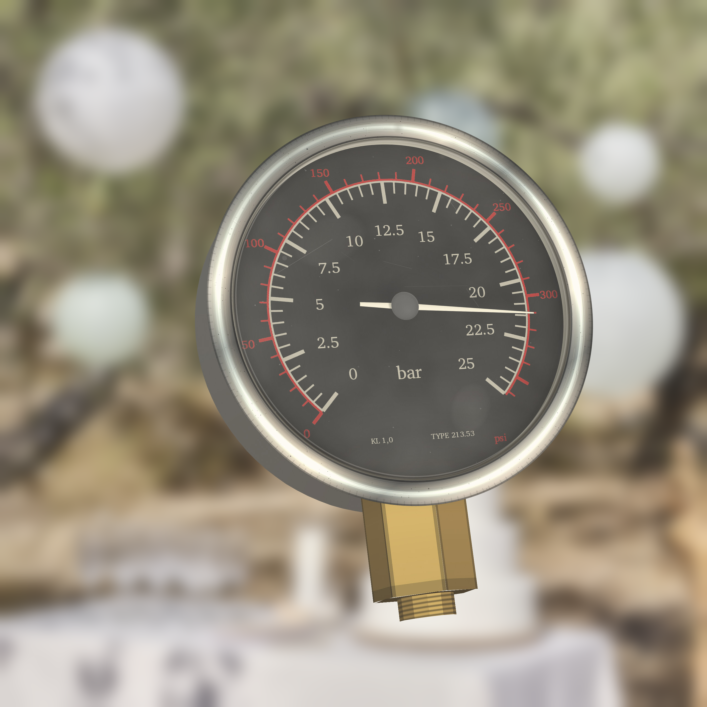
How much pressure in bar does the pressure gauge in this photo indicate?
21.5 bar
